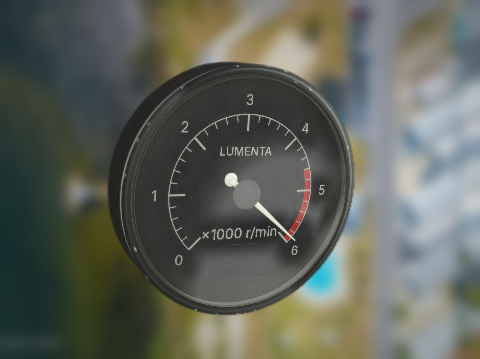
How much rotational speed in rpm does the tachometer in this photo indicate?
5900 rpm
